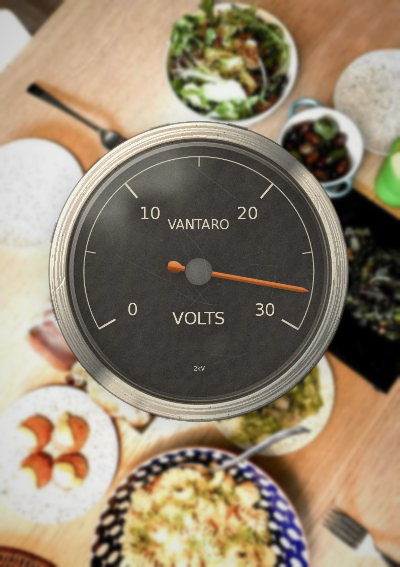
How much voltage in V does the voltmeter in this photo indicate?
27.5 V
